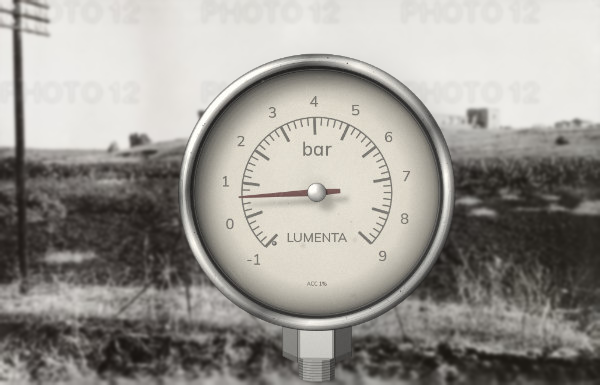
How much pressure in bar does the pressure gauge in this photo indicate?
0.6 bar
